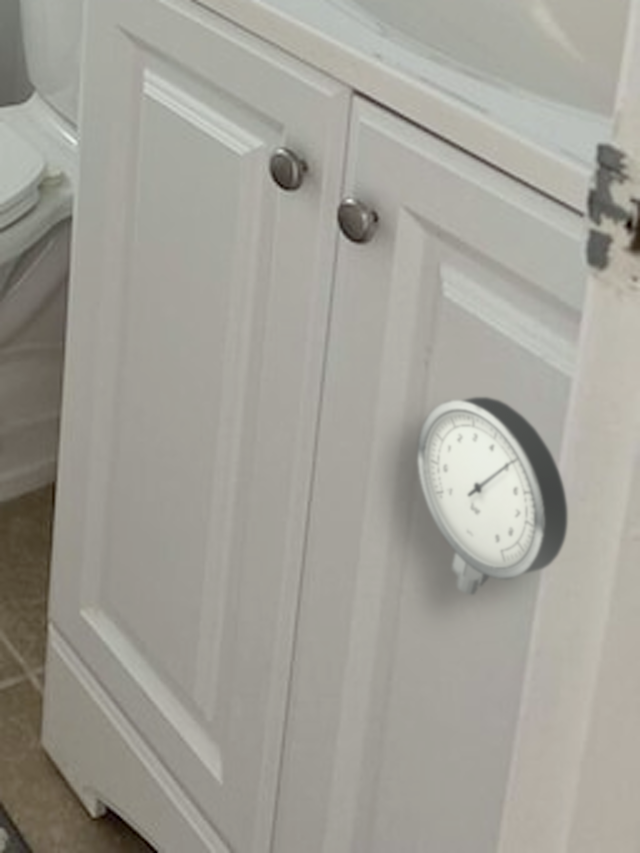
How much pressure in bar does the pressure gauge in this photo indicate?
5 bar
